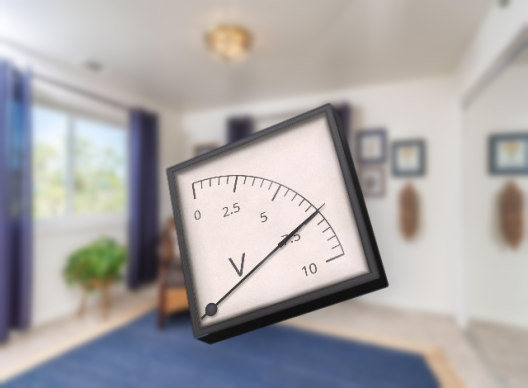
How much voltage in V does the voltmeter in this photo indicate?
7.5 V
